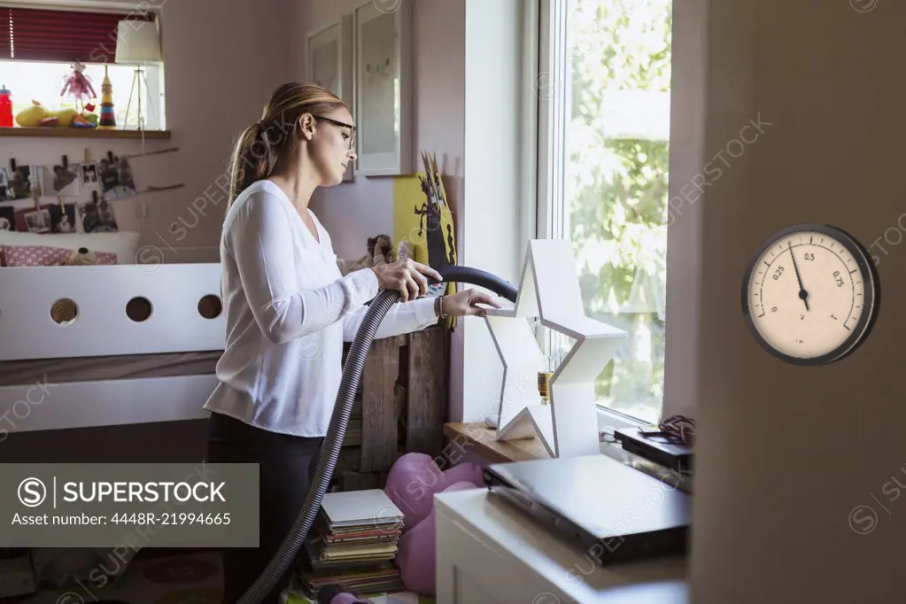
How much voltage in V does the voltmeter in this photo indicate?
0.4 V
